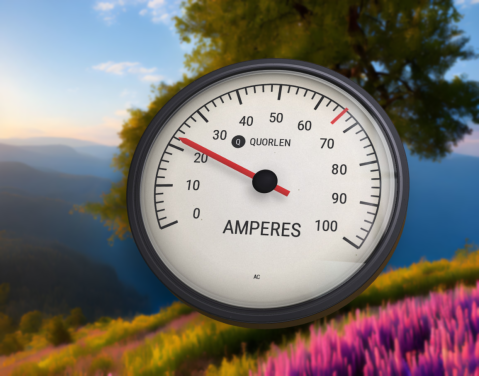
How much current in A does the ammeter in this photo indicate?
22 A
